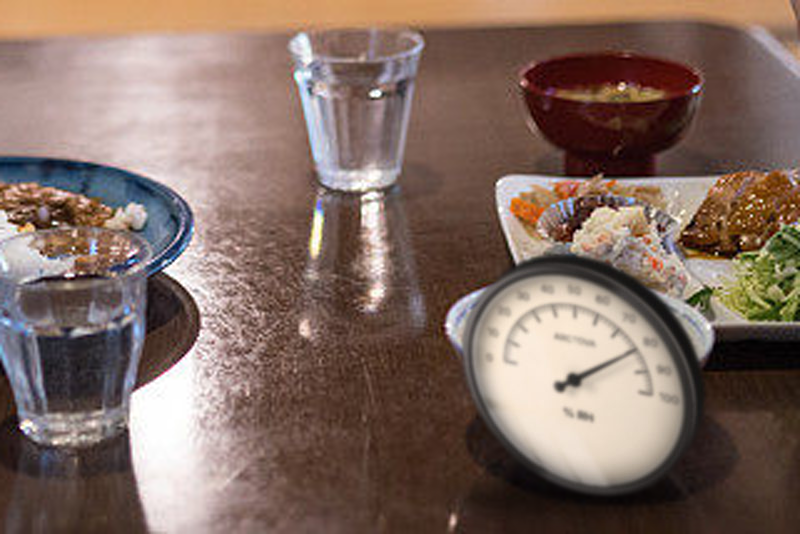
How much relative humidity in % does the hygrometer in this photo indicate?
80 %
